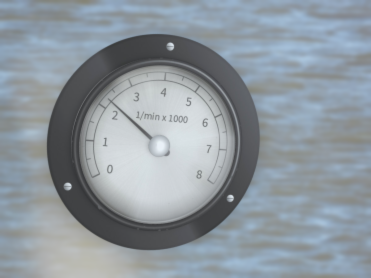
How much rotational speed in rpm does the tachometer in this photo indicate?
2250 rpm
